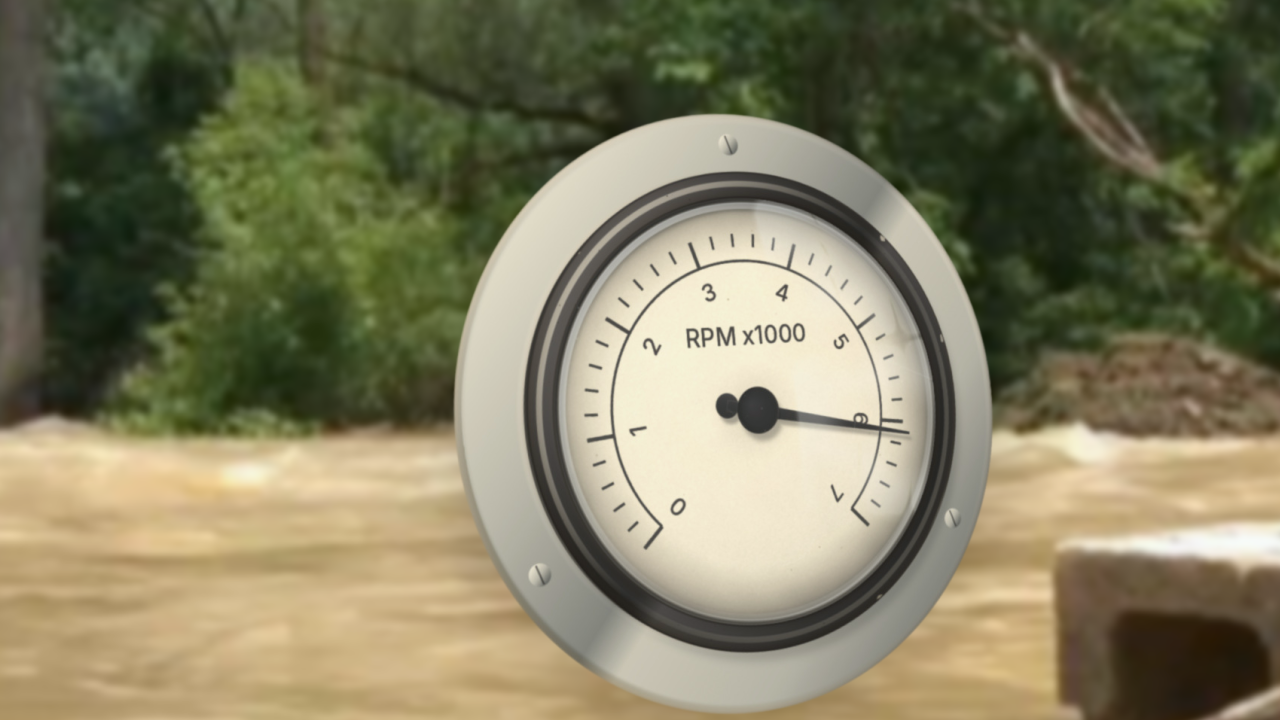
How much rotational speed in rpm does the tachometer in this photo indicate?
6100 rpm
